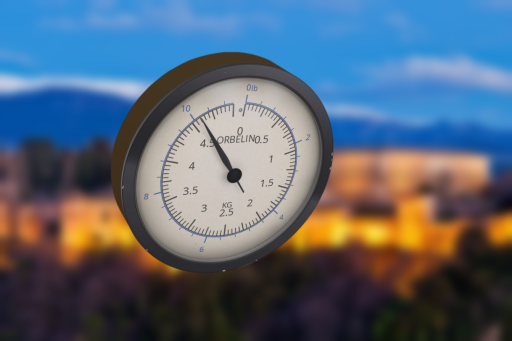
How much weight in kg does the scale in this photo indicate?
4.6 kg
